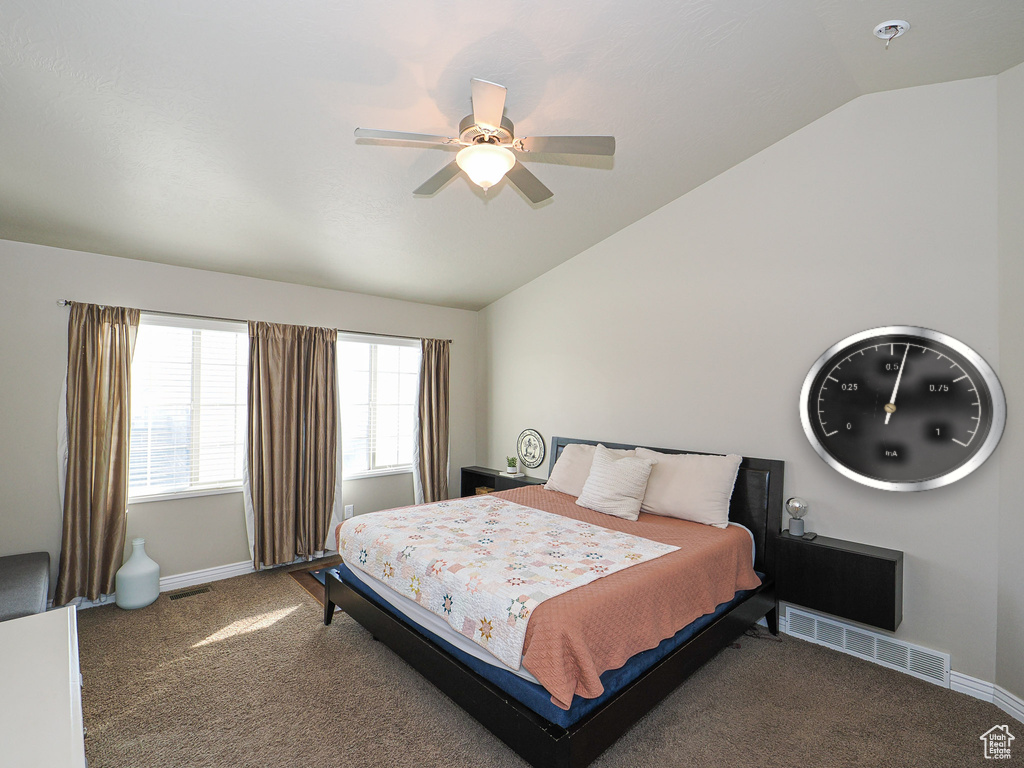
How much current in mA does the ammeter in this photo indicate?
0.55 mA
